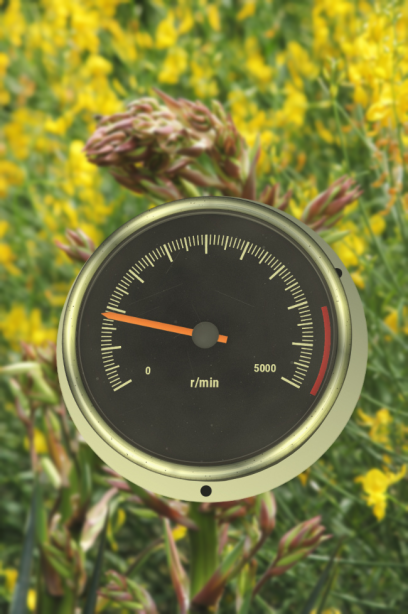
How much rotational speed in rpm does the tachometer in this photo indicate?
900 rpm
